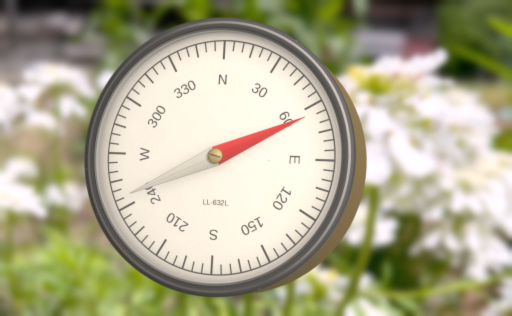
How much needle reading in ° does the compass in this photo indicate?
65 °
